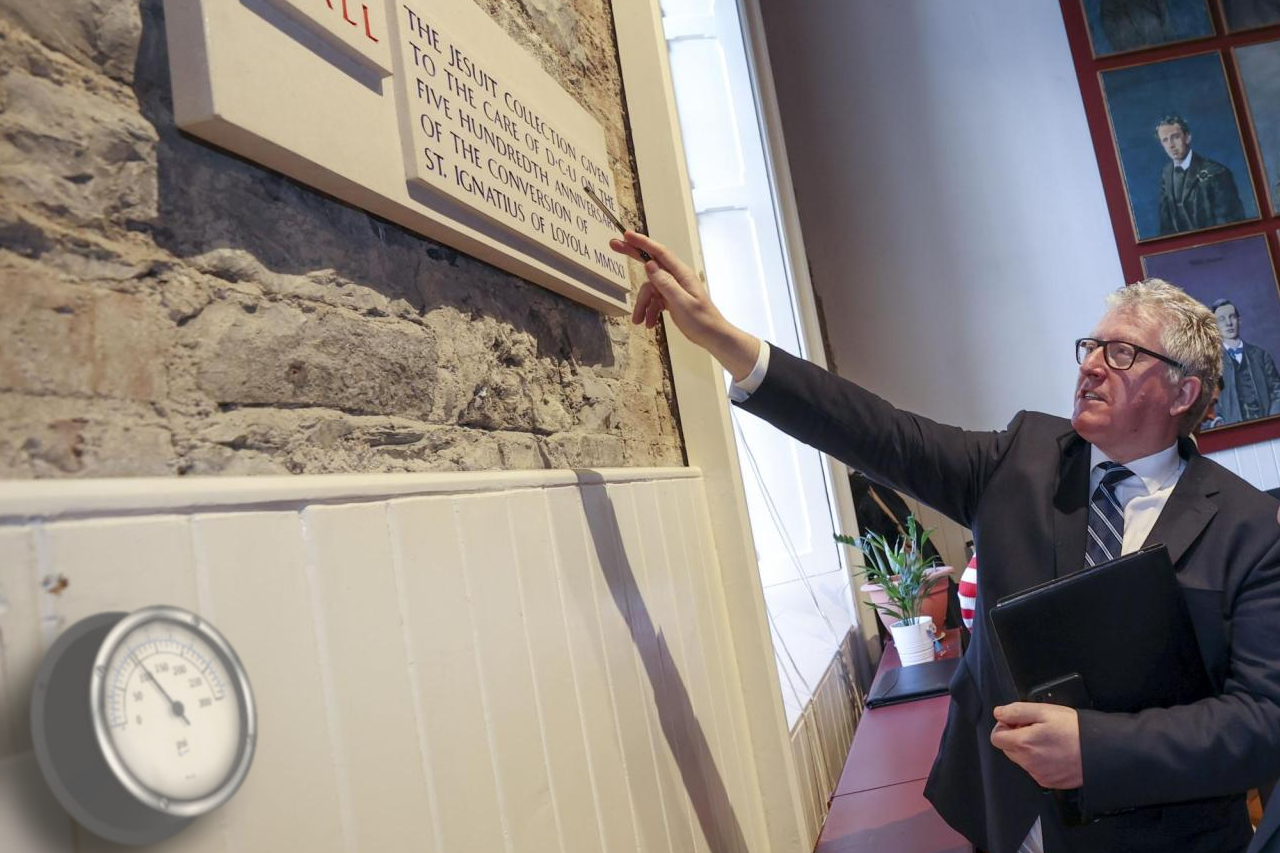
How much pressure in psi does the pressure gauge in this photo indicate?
100 psi
